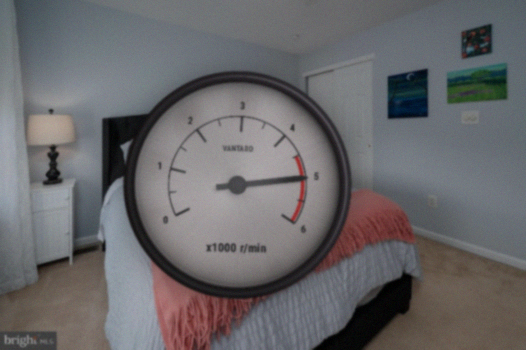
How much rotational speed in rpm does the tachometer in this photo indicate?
5000 rpm
